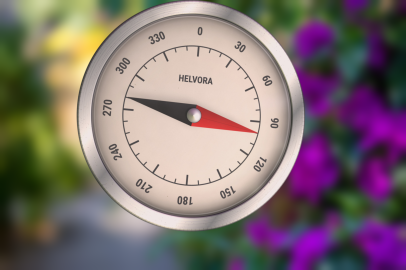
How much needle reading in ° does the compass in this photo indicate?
100 °
